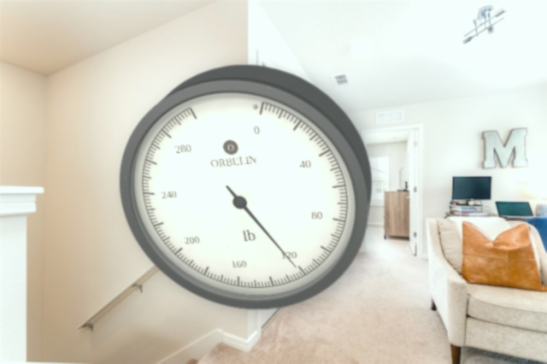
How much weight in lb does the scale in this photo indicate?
120 lb
